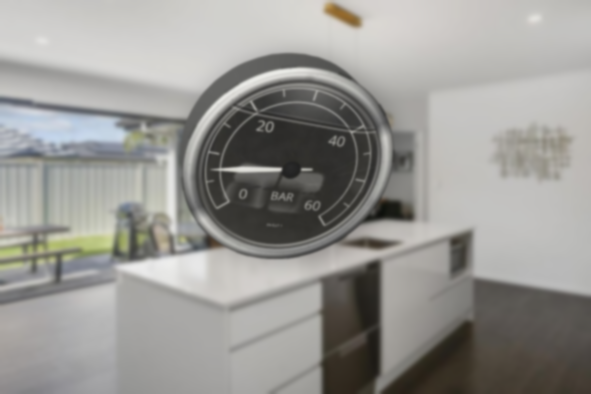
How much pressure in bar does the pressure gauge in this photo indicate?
7.5 bar
